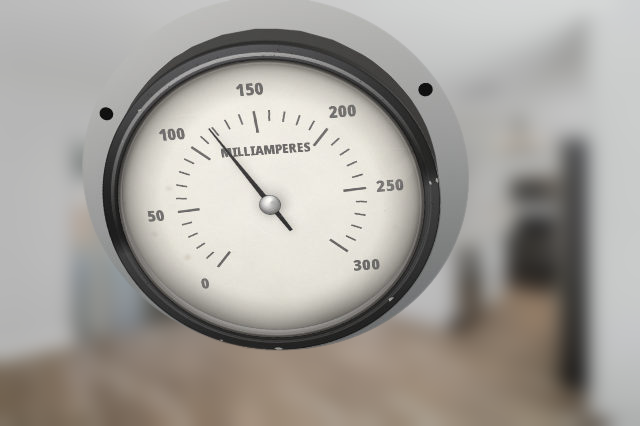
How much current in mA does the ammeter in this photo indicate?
120 mA
